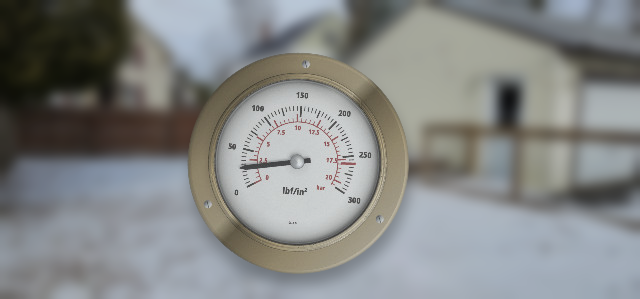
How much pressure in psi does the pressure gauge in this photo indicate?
25 psi
